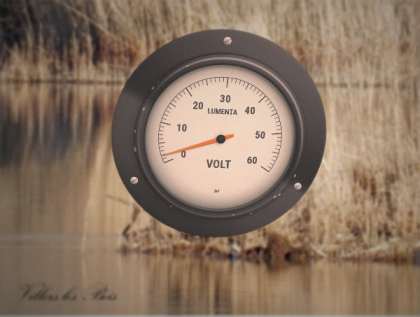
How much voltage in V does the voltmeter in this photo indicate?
2 V
